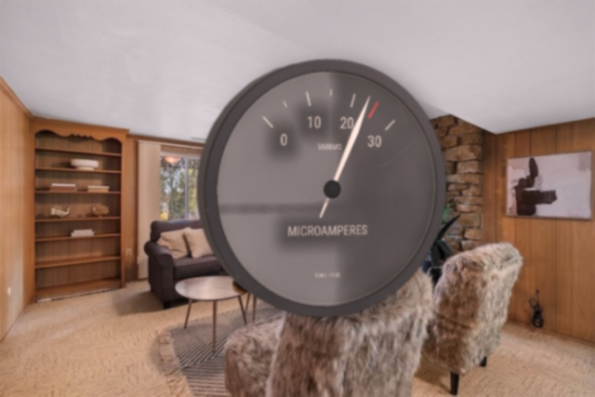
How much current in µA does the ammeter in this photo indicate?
22.5 µA
